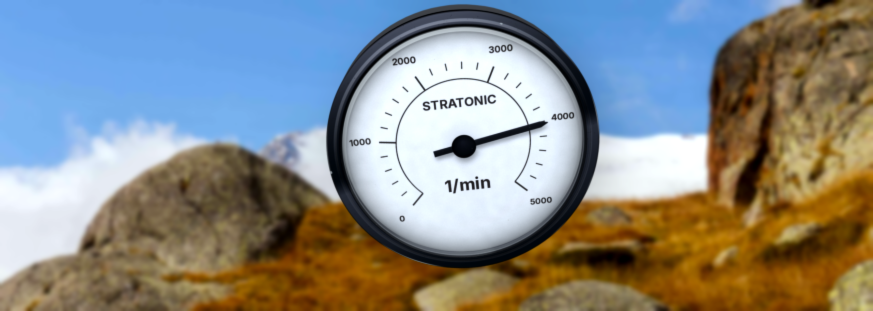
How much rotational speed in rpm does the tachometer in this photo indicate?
4000 rpm
